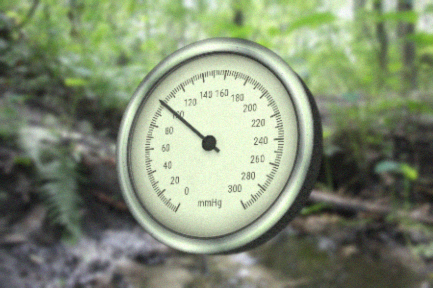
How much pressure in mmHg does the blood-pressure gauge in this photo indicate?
100 mmHg
